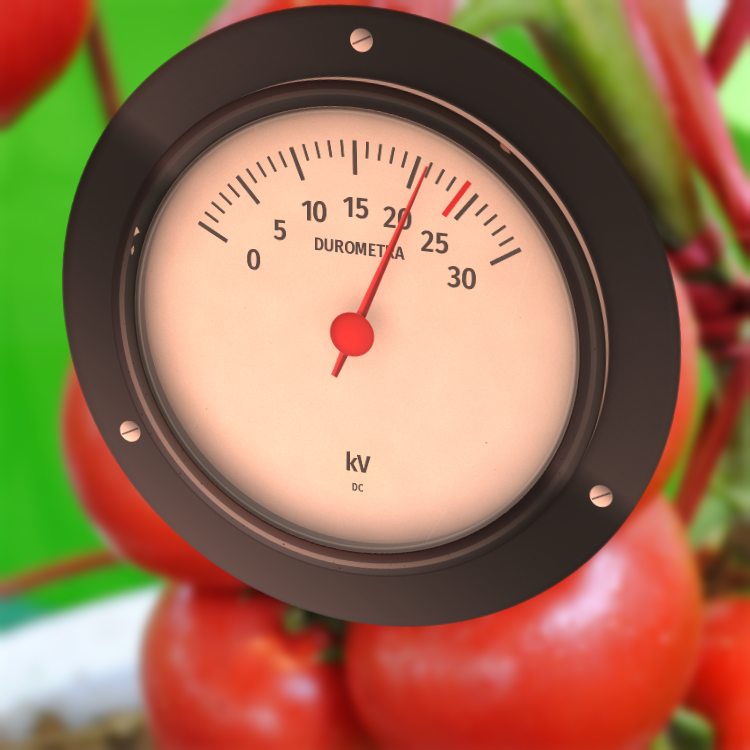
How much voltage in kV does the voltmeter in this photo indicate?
21 kV
